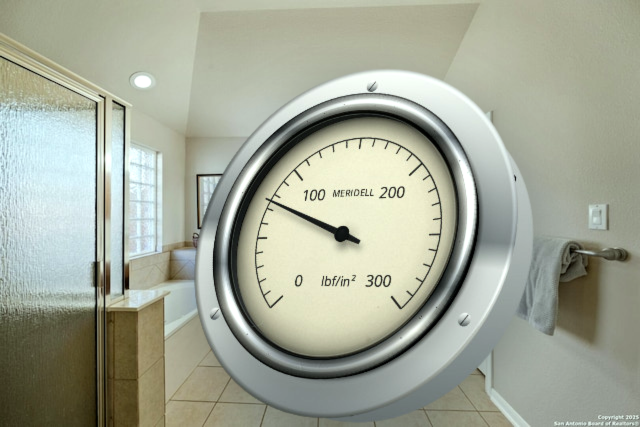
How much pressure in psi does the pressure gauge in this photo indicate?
75 psi
